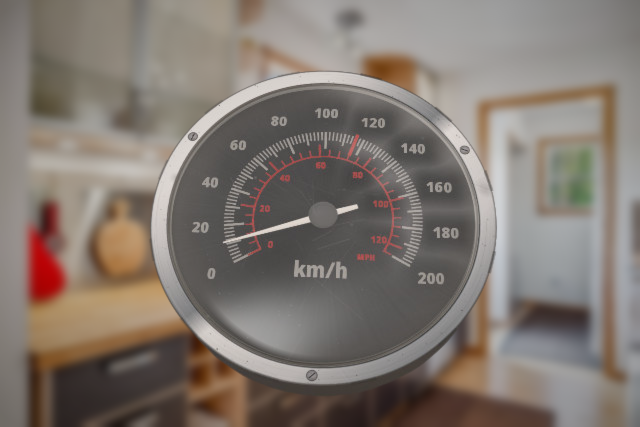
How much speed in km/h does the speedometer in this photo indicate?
10 km/h
